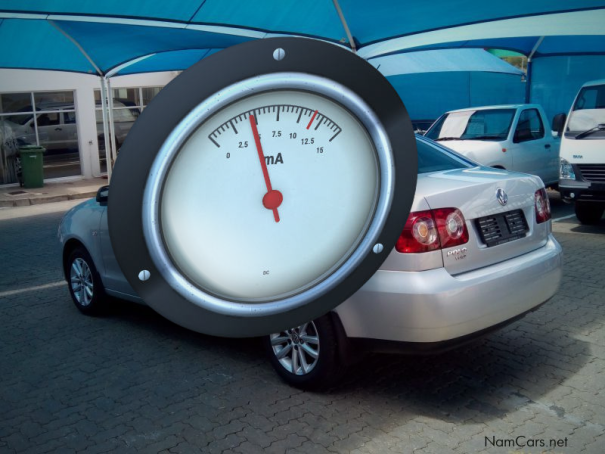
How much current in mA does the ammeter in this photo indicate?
4.5 mA
